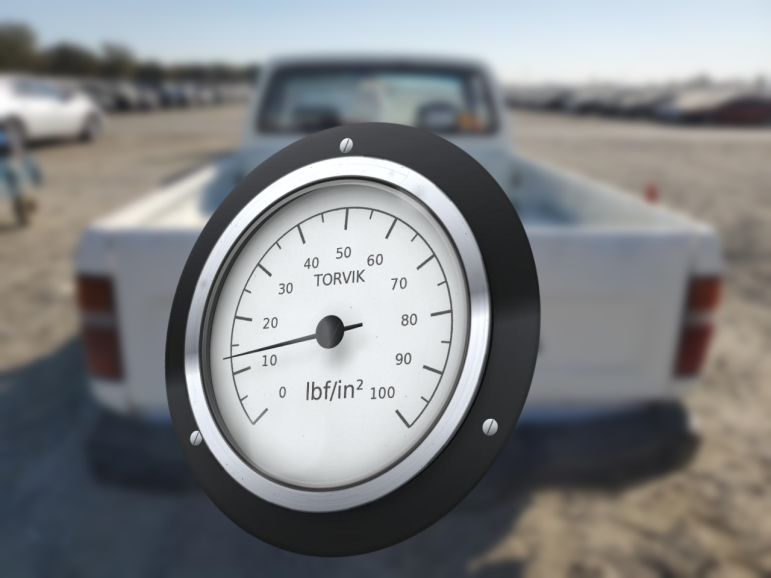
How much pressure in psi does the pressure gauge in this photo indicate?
12.5 psi
